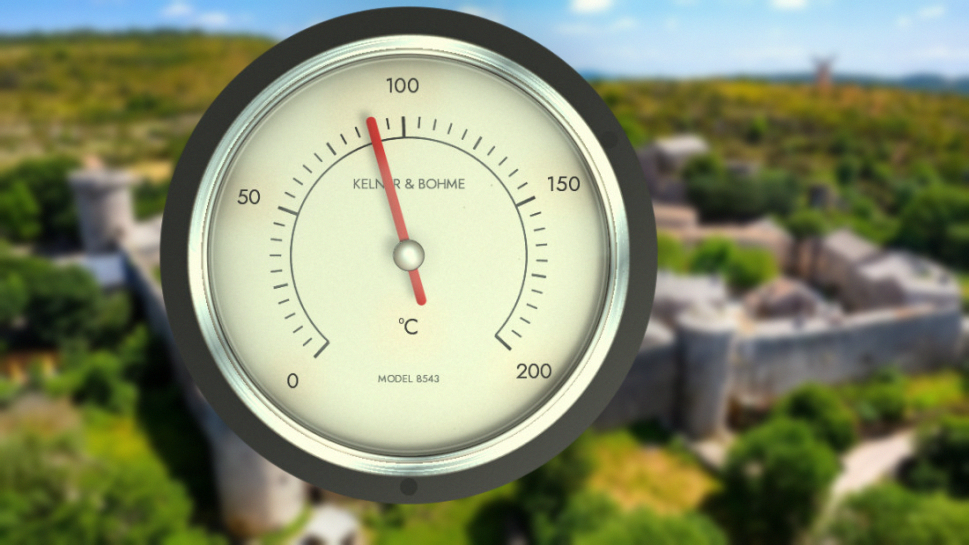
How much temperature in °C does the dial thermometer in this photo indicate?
90 °C
